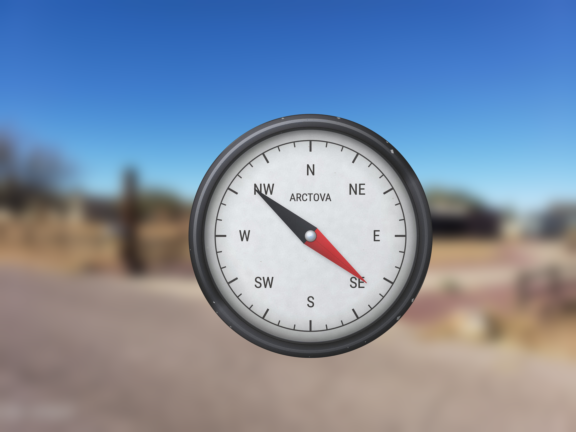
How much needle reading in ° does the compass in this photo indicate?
130 °
